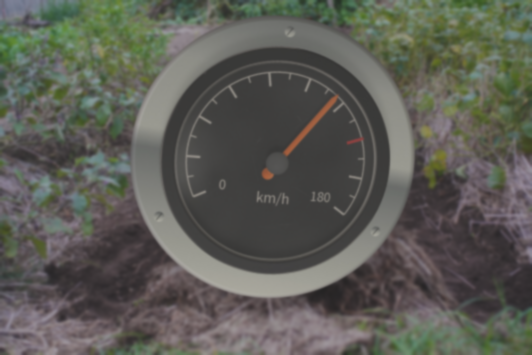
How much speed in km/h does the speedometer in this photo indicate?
115 km/h
